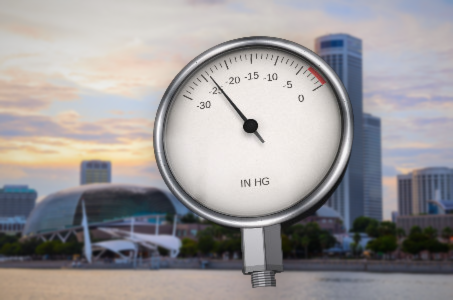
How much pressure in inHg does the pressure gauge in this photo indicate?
-24 inHg
